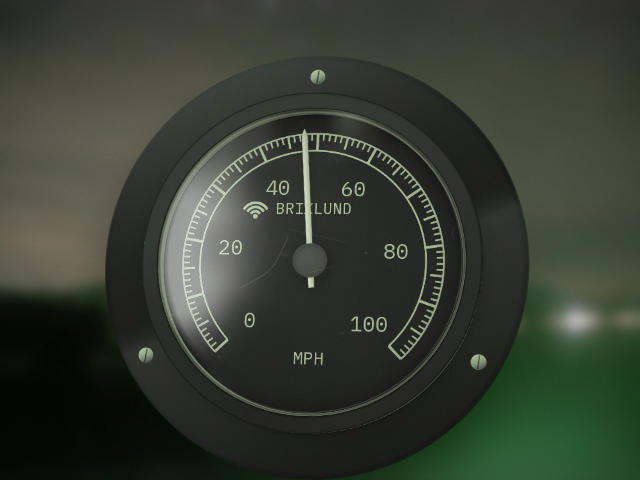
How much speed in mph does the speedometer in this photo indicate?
48 mph
